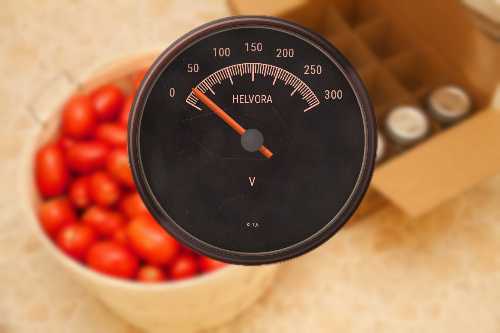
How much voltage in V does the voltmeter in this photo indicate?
25 V
